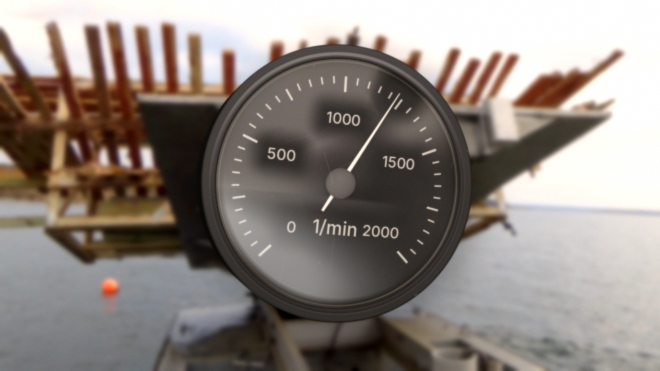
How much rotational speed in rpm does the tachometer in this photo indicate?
1225 rpm
